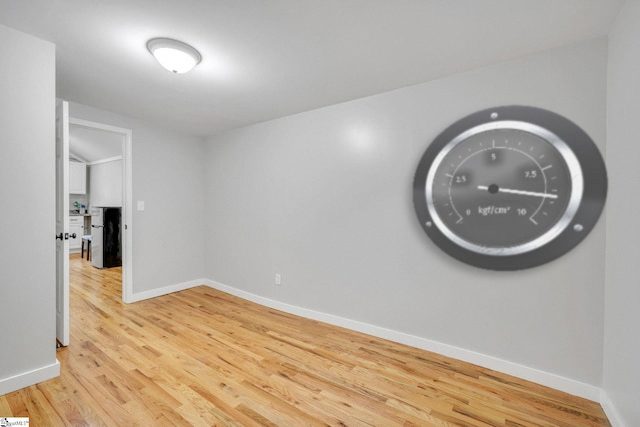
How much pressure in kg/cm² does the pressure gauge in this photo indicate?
8.75 kg/cm²
